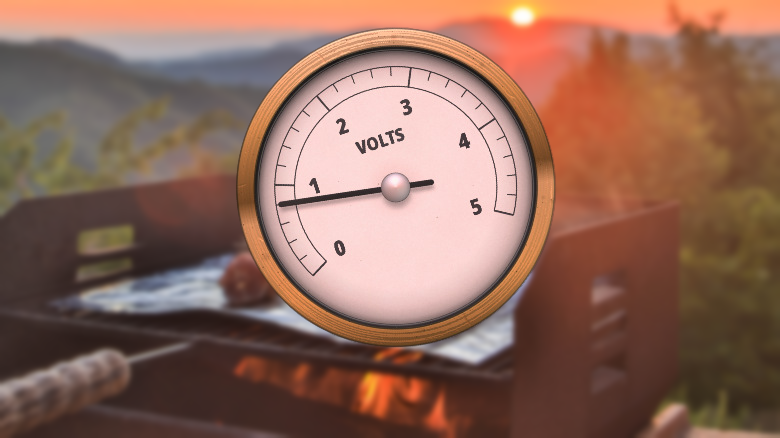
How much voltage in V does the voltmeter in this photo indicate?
0.8 V
